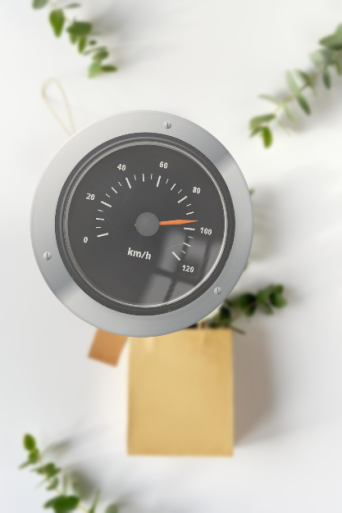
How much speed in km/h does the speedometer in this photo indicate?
95 km/h
